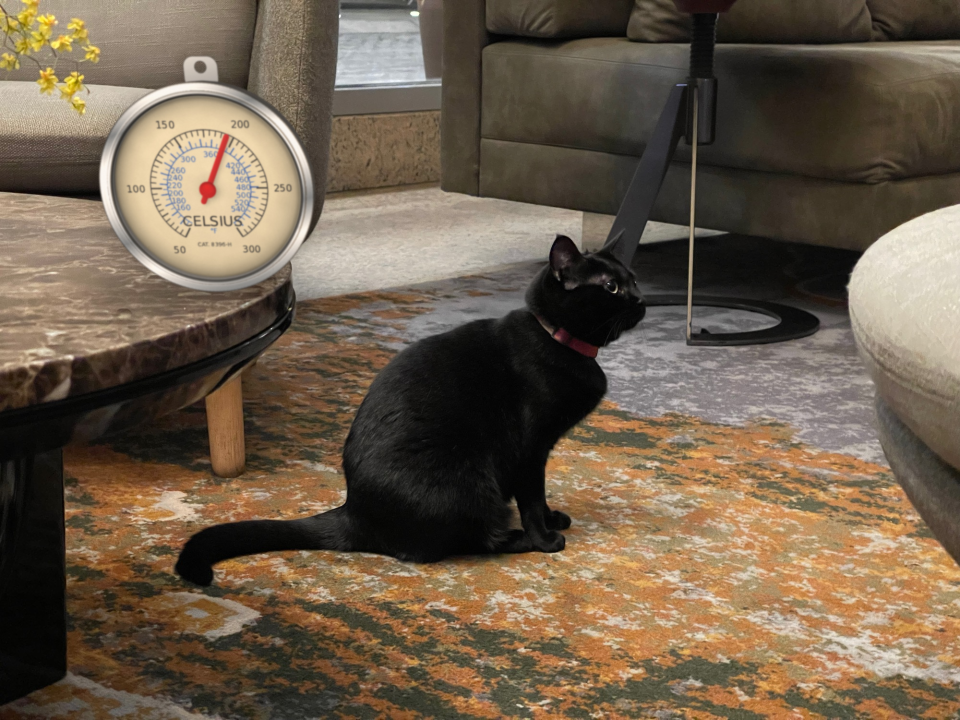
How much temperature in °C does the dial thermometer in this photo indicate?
195 °C
